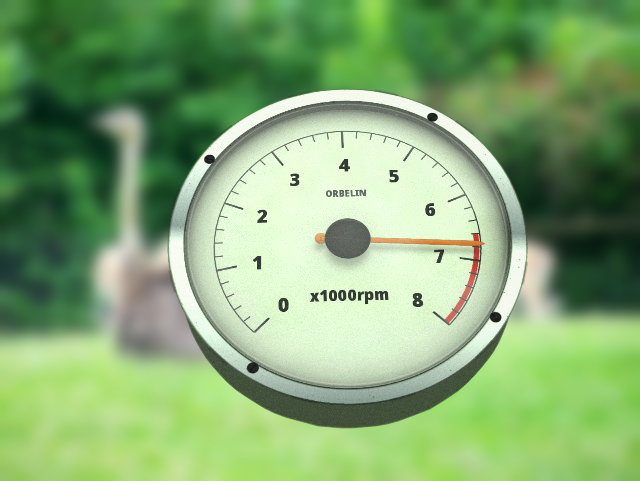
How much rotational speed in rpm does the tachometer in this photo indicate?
6800 rpm
